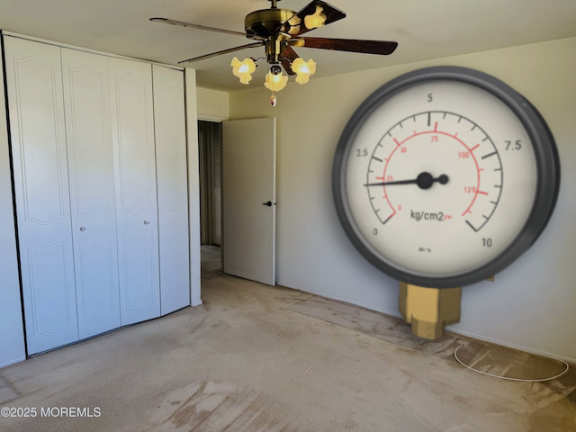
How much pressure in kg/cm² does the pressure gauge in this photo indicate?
1.5 kg/cm²
